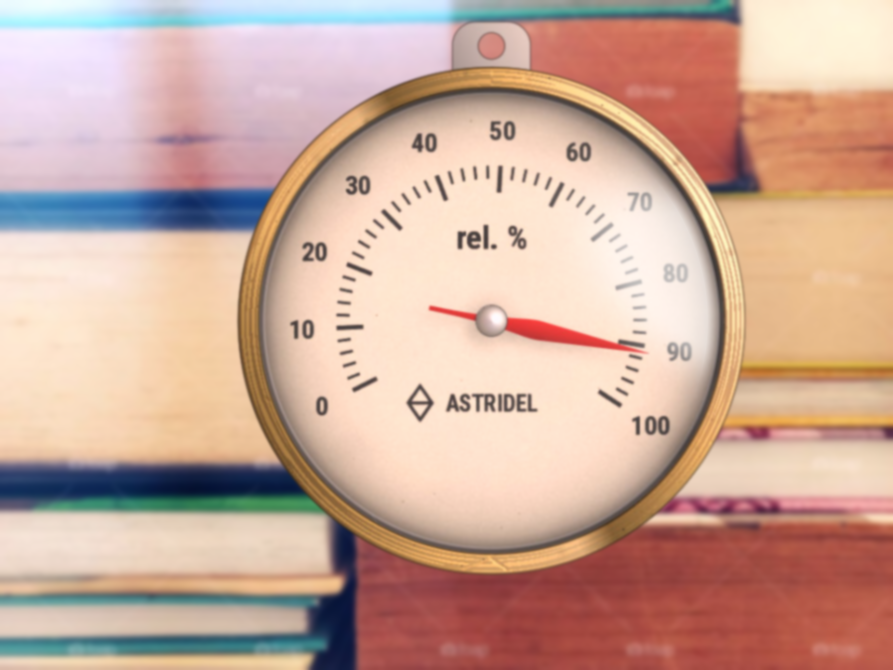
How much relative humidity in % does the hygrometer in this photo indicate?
91 %
